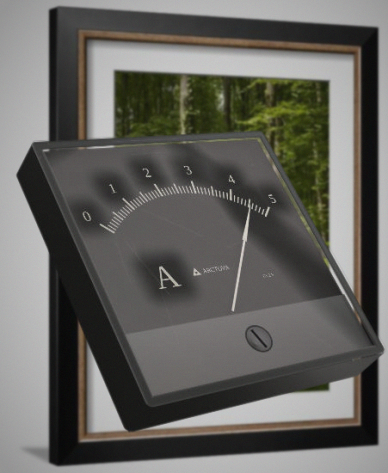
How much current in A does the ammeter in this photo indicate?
4.5 A
